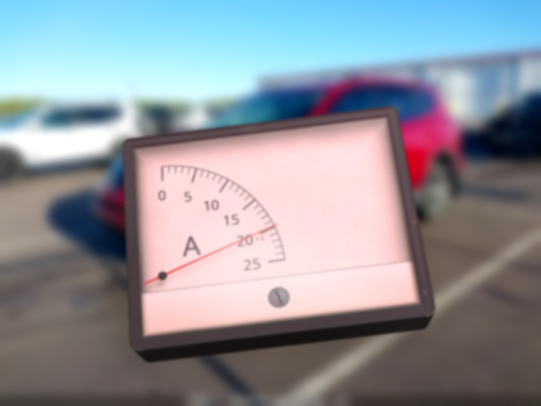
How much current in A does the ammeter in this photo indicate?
20 A
